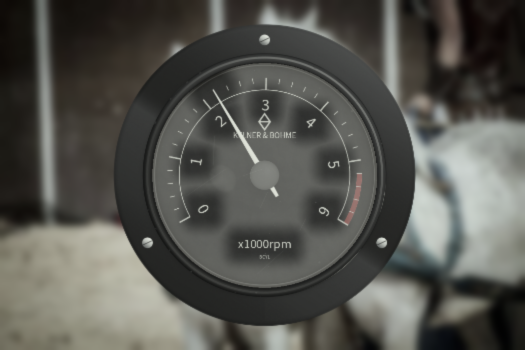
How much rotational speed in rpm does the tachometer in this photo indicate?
2200 rpm
